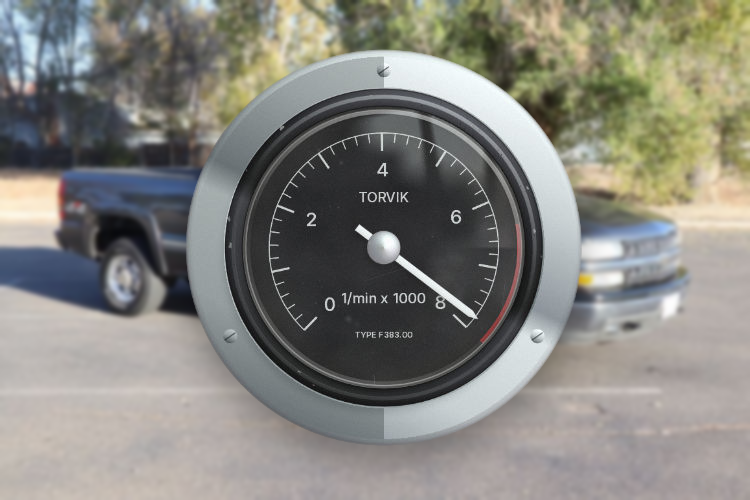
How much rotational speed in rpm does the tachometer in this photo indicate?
7800 rpm
